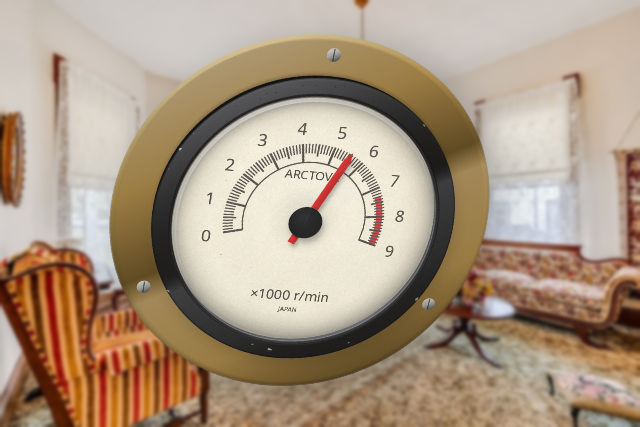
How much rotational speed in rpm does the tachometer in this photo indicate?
5500 rpm
